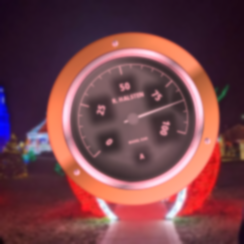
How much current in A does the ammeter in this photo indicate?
85 A
